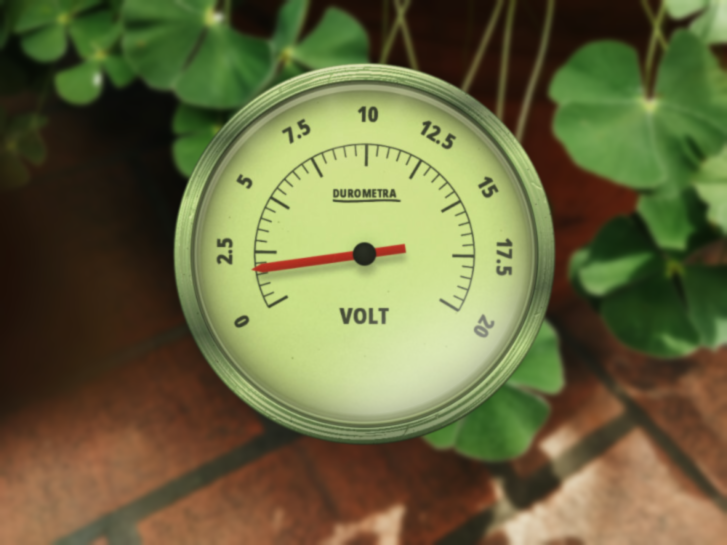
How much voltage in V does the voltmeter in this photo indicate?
1.75 V
